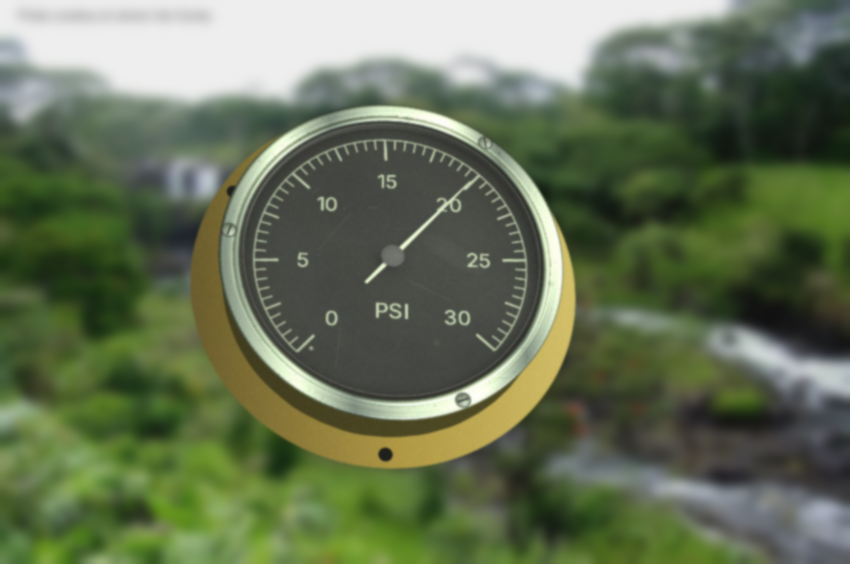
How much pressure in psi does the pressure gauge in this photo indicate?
20 psi
